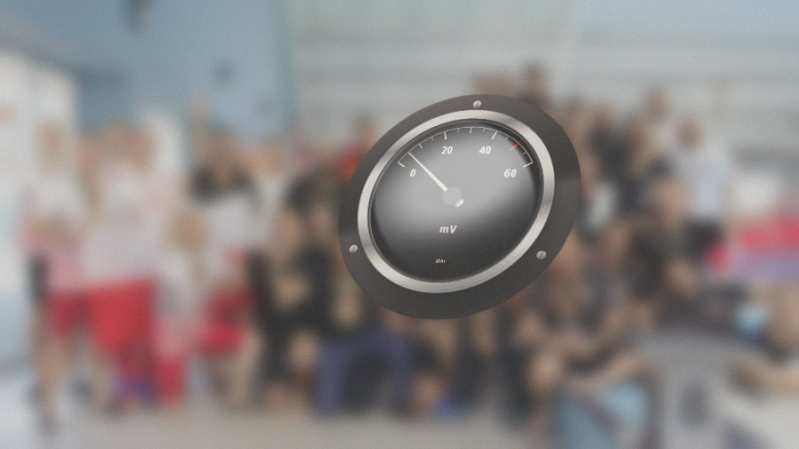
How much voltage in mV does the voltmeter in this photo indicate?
5 mV
